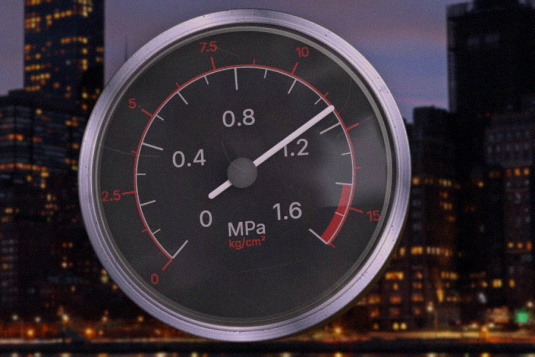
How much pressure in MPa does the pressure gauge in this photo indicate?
1.15 MPa
